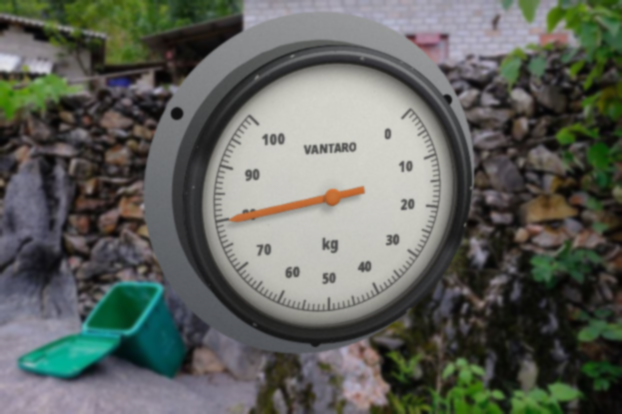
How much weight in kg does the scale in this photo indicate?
80 kg
